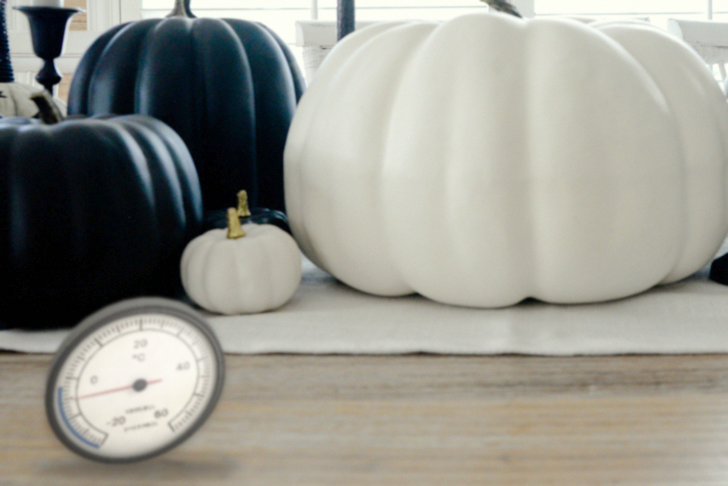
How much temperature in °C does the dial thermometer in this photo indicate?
-5 °C
